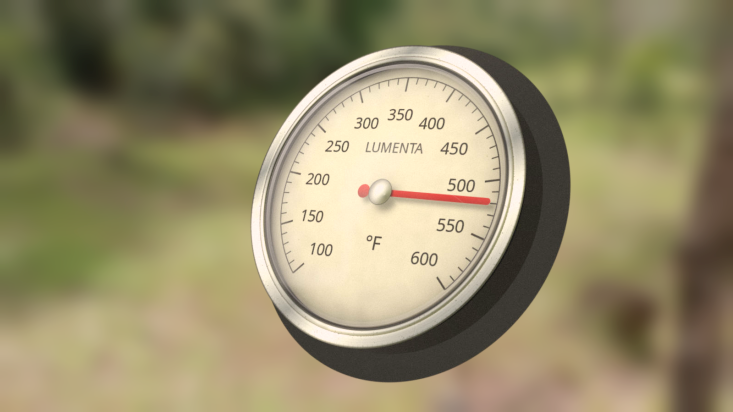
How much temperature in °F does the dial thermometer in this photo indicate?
520 °F
